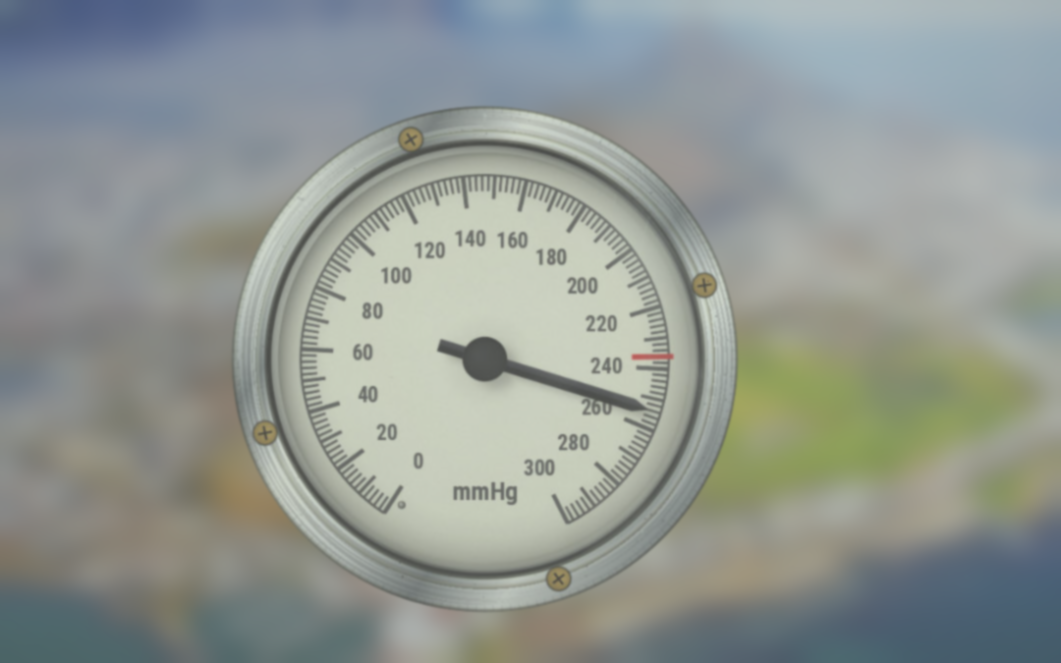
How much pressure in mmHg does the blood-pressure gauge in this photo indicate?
254 mmHg
